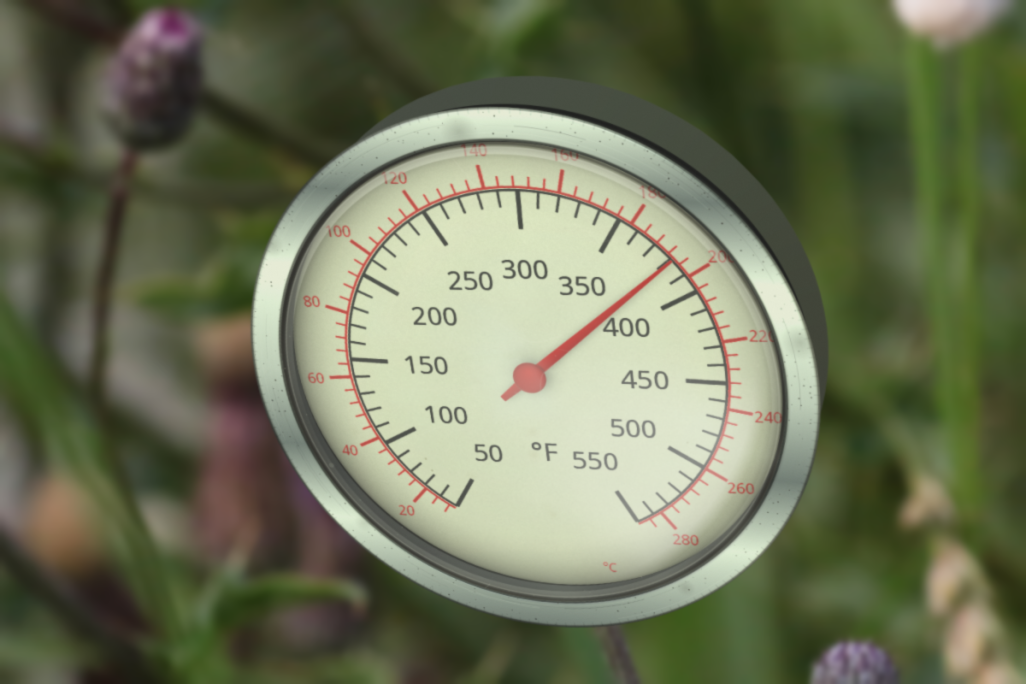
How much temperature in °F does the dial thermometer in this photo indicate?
380 °F
